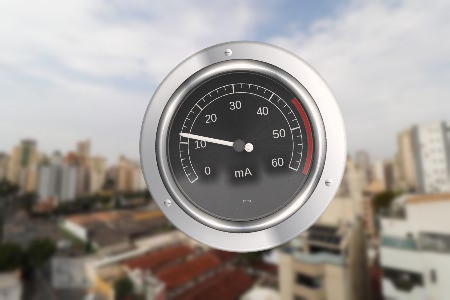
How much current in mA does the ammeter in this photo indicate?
12 mA
